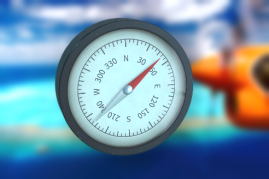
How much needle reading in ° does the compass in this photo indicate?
50 °
